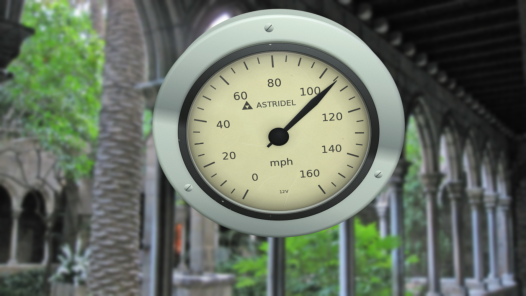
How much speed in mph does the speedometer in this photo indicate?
105 mph
